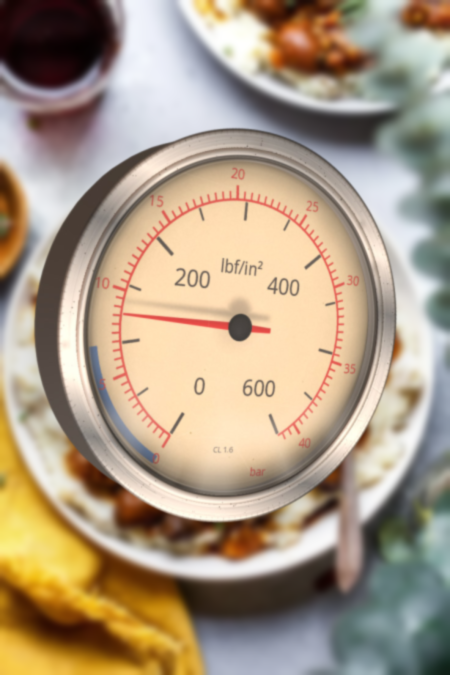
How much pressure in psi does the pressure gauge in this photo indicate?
125 psi
